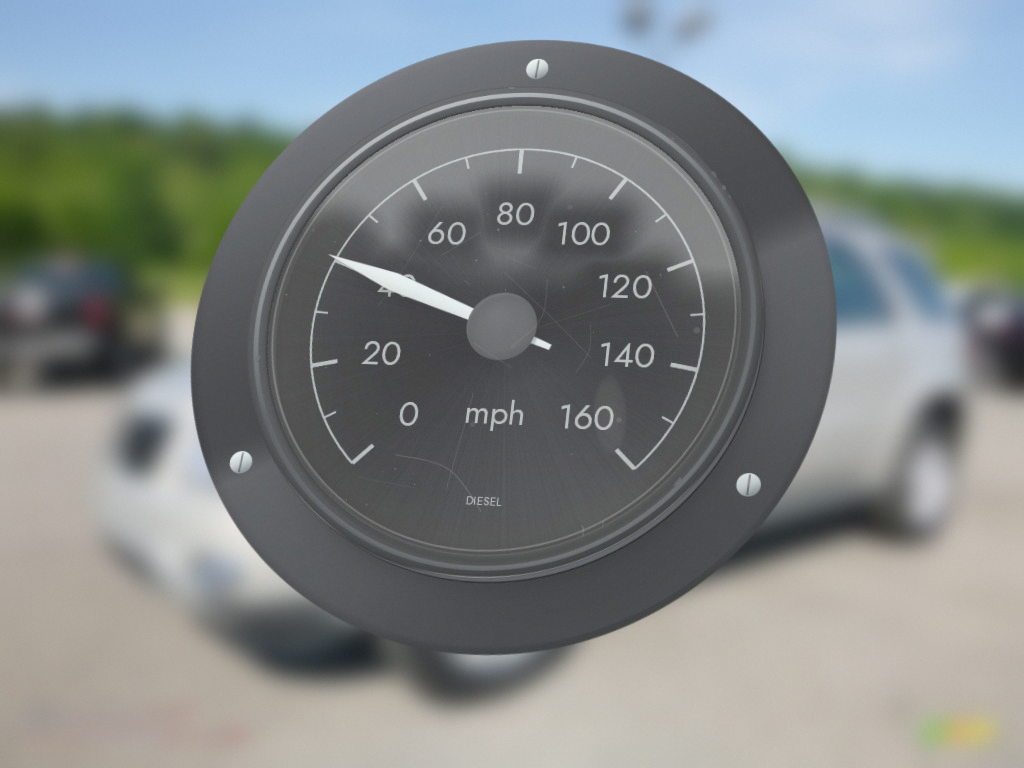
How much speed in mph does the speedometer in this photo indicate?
40 mph
